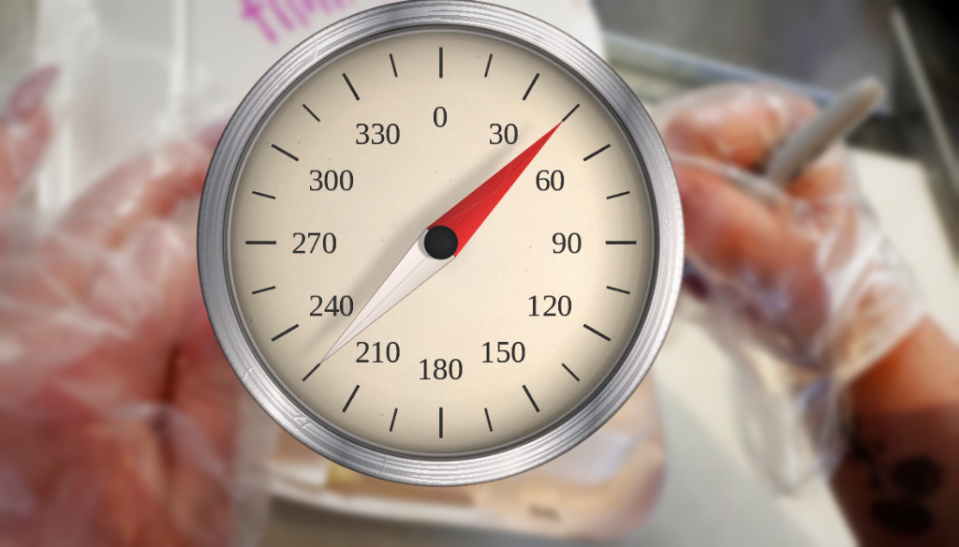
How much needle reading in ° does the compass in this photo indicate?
45 °
